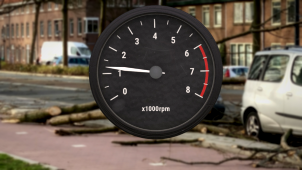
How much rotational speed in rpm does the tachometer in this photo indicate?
1250 rpm
